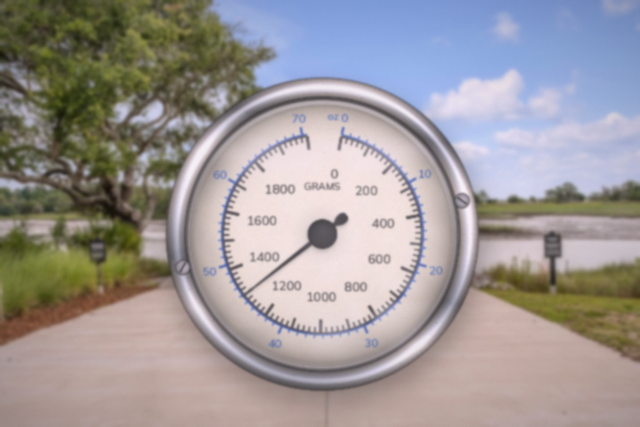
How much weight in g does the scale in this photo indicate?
1300 g
